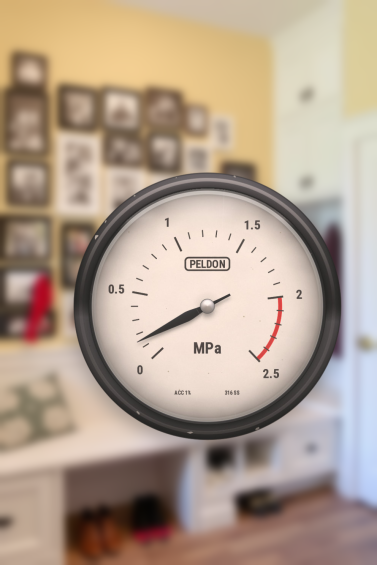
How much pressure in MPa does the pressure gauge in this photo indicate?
0.15 MPa
